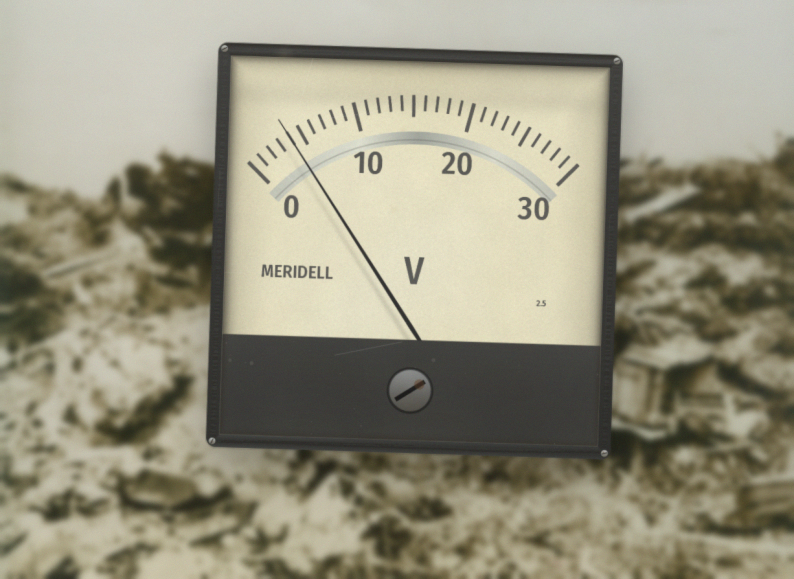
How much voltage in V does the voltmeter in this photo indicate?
4 V
